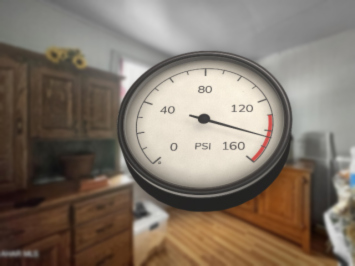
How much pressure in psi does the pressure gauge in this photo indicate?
145 psi
